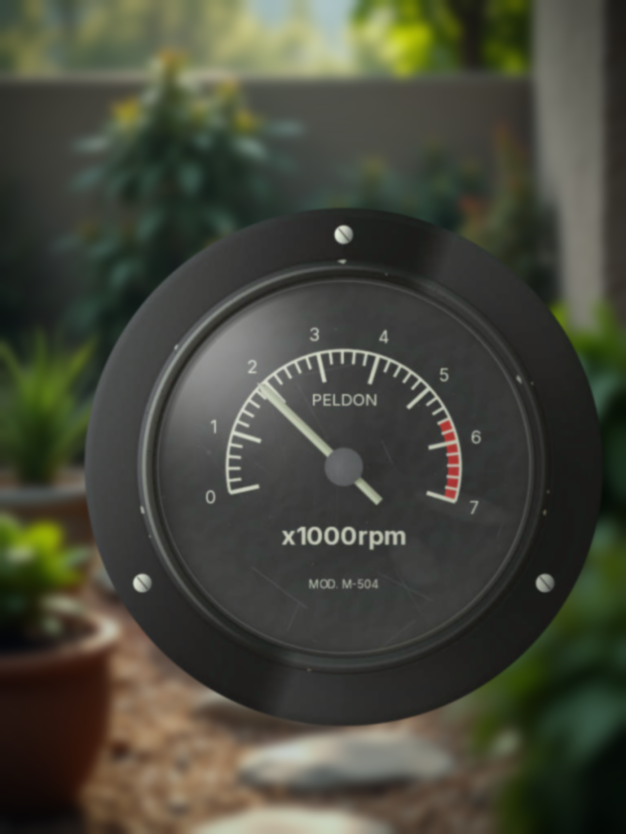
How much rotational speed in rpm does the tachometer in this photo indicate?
1900 rpm
